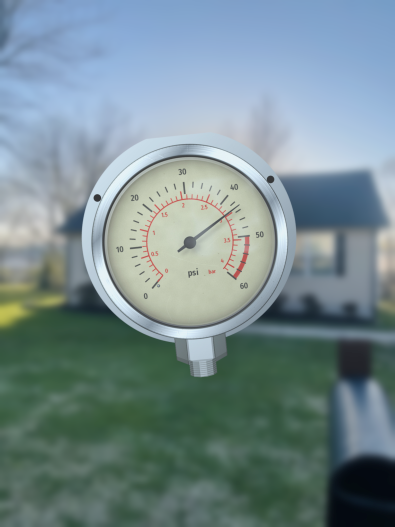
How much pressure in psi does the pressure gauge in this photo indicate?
43 psi
